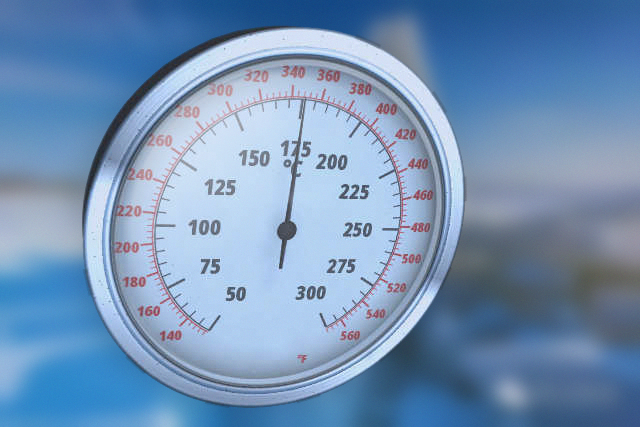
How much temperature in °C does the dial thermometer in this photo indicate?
175 °C
